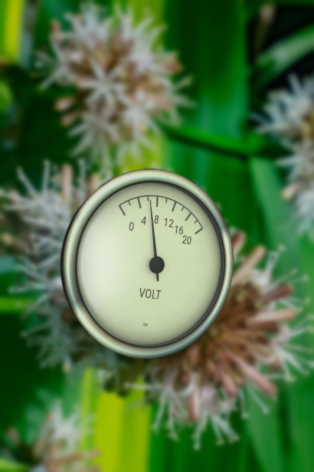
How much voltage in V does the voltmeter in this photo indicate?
6 V
